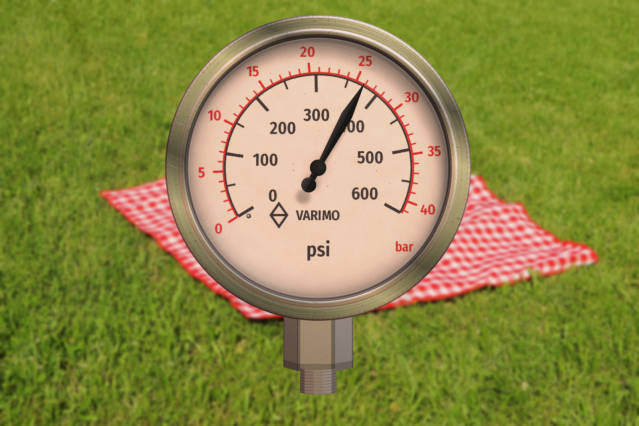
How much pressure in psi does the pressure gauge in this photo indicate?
375 psi
